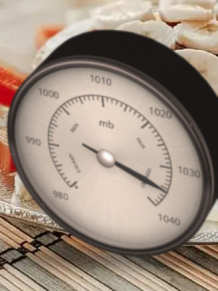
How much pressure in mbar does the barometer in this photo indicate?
1035 mbar
